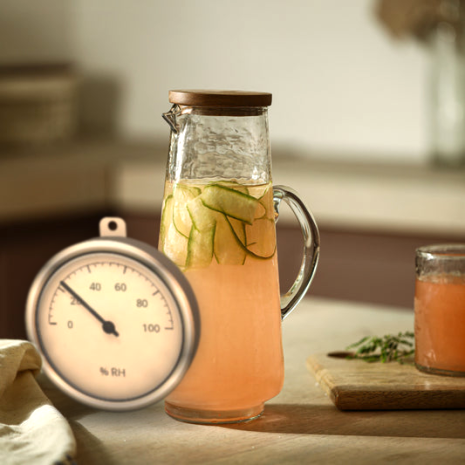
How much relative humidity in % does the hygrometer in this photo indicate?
24 %
